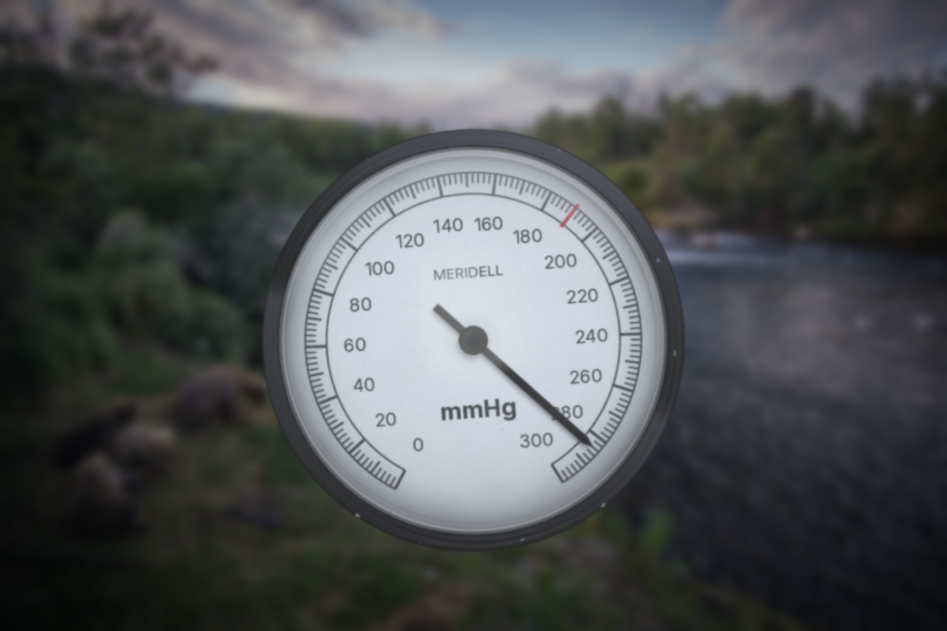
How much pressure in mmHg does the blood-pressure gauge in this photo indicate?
284 mmHg
